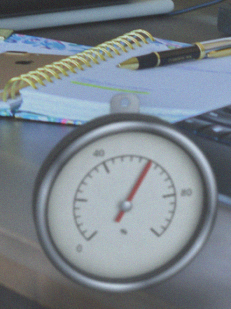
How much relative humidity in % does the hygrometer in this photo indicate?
60 %
